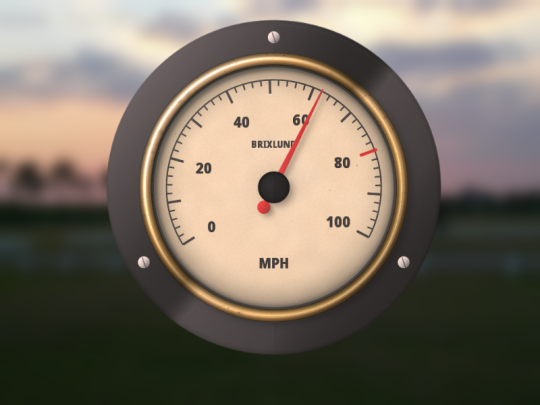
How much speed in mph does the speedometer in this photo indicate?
62 mph
